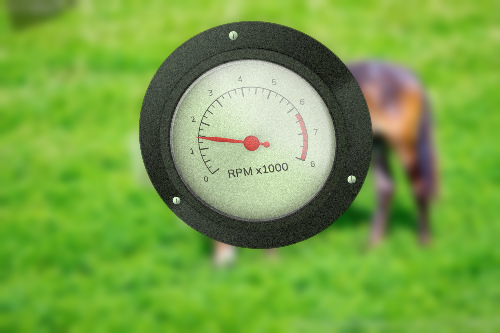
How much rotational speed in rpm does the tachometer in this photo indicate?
1500 rpm
